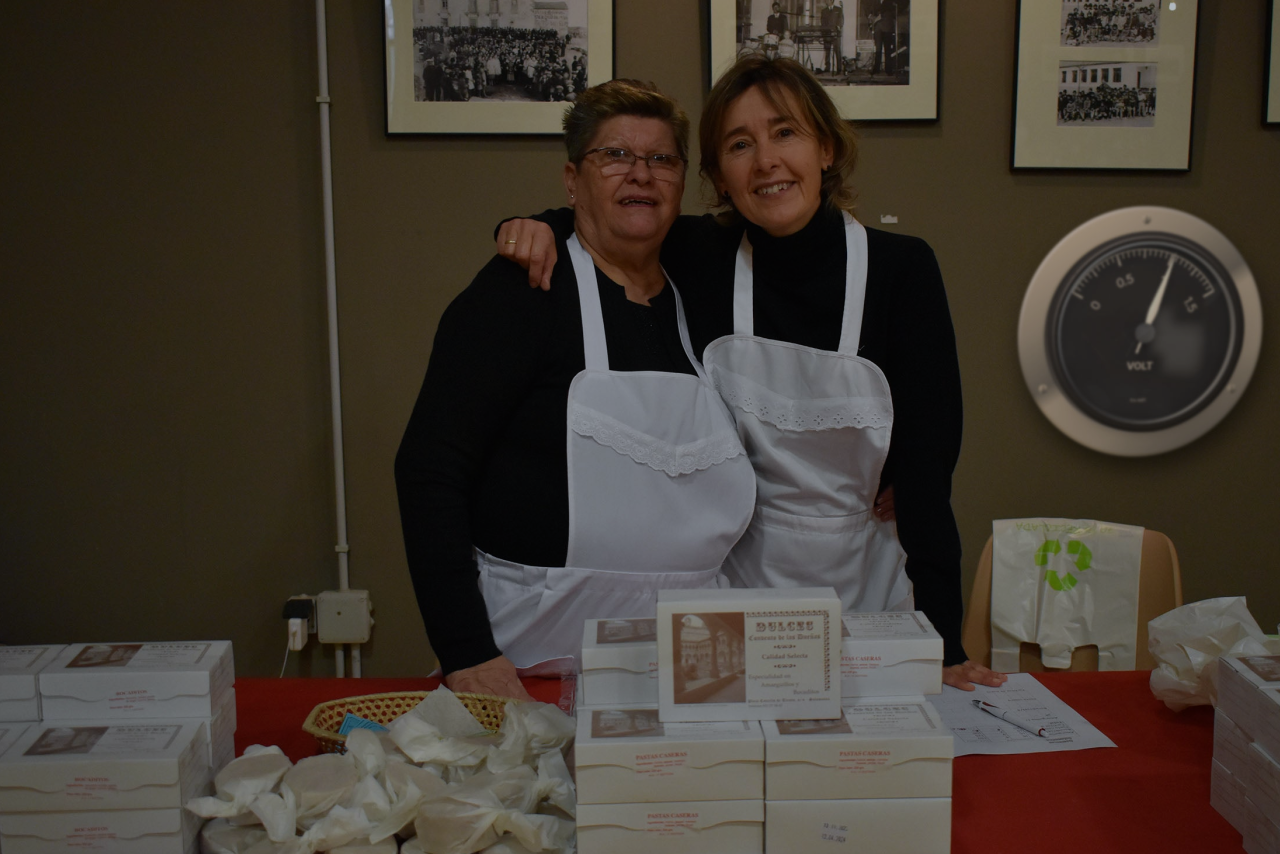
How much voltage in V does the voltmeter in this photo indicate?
1 V
